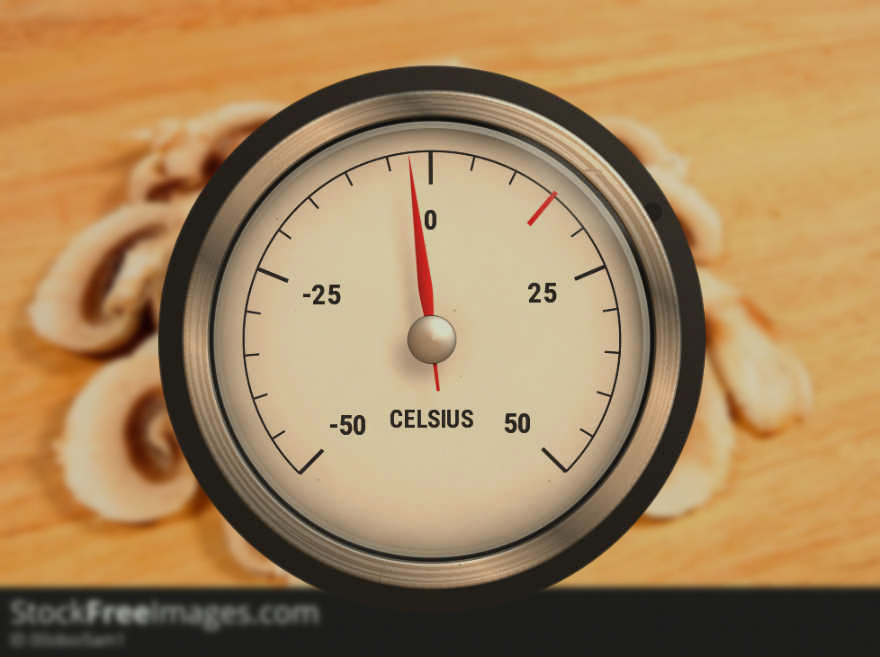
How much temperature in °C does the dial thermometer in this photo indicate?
-2.5 °C
